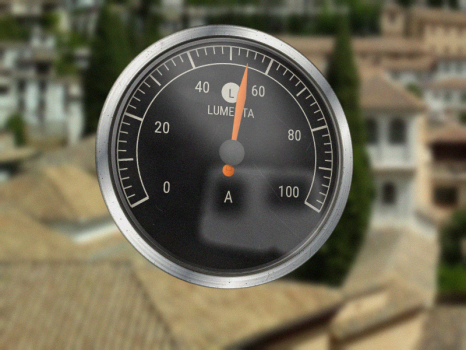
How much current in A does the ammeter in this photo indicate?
54 A
